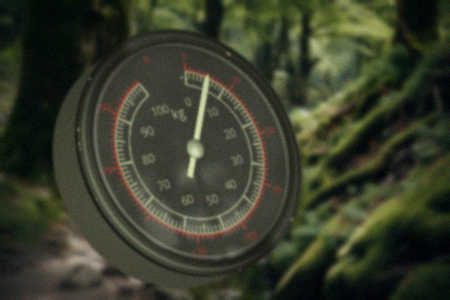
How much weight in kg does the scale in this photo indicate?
5 kg
